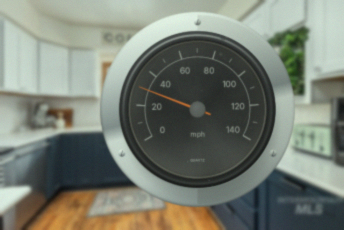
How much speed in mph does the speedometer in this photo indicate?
30 mph
